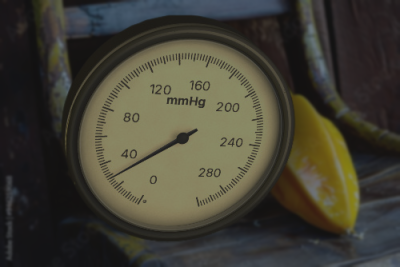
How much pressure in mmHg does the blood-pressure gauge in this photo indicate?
30 mmHg
